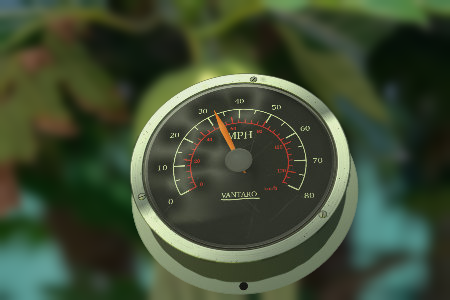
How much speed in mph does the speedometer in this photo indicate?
32.5 mph
